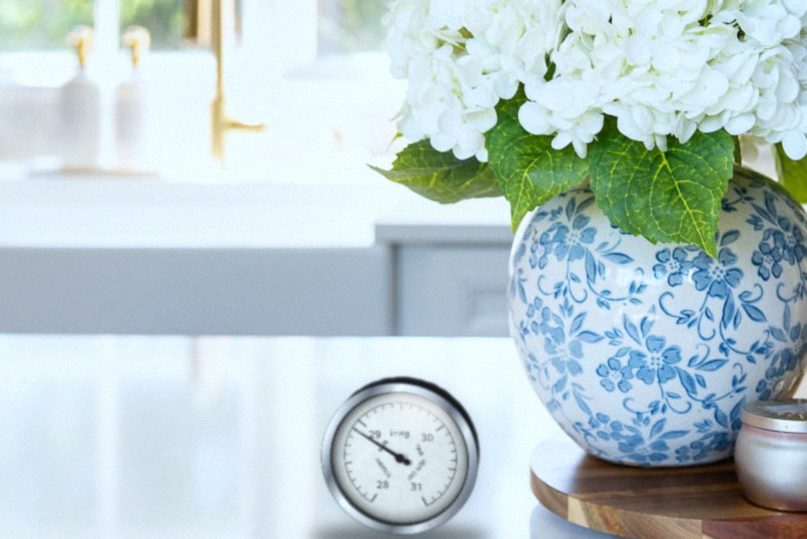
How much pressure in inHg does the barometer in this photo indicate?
28.9 inHg
